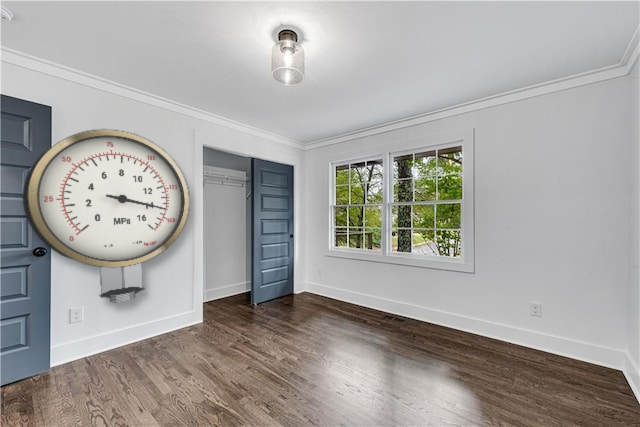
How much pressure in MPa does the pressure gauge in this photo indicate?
14 MPa
